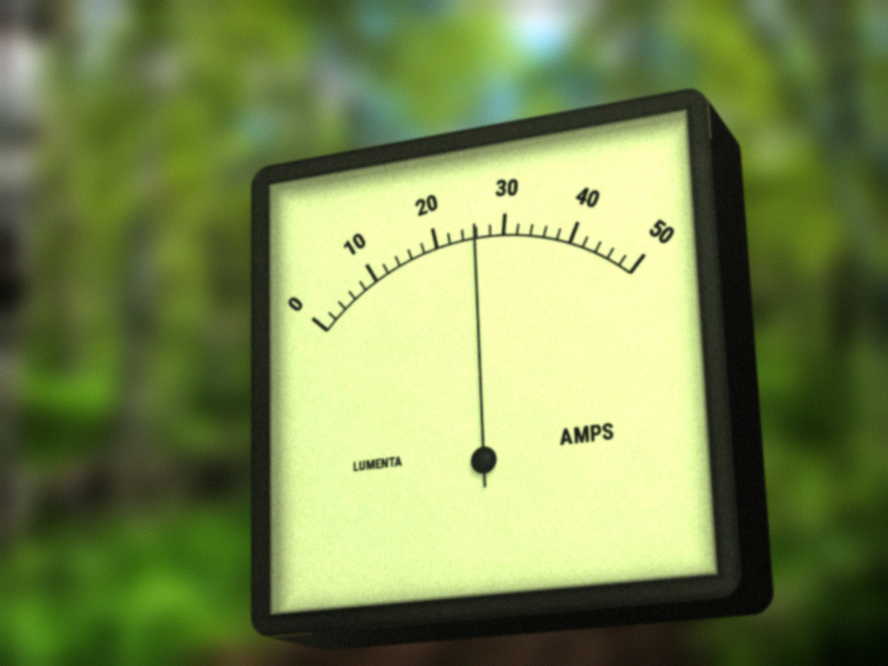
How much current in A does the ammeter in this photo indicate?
26 A
